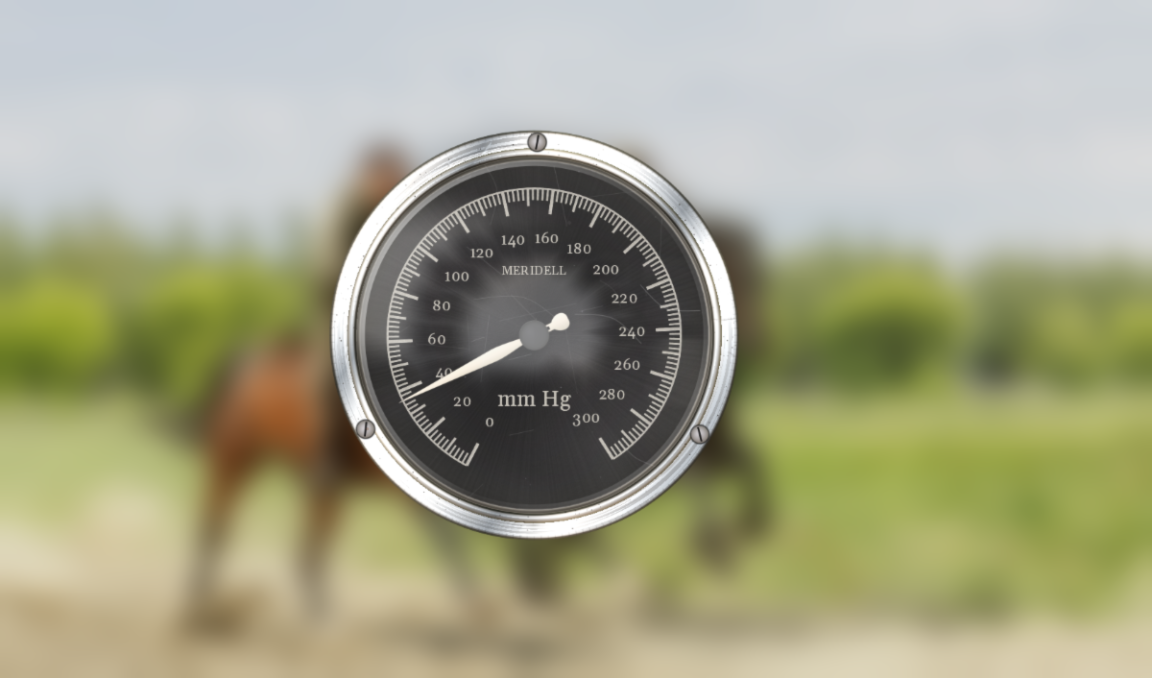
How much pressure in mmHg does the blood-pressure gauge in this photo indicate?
36 mmHg
